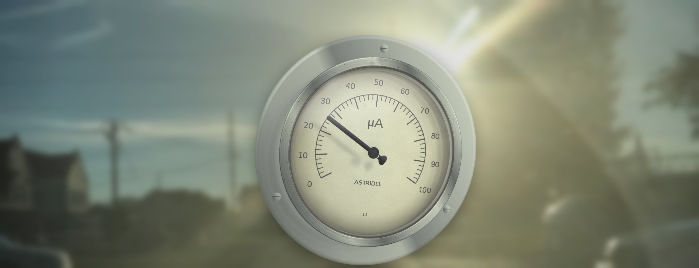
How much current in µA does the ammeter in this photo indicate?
26 µA
